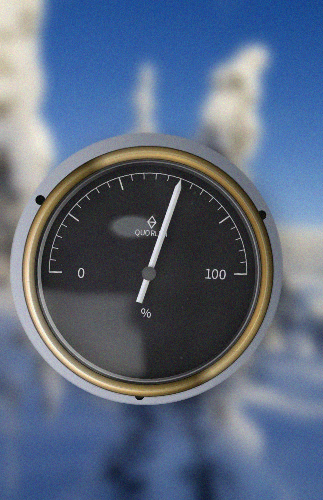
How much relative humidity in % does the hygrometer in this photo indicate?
60 %
